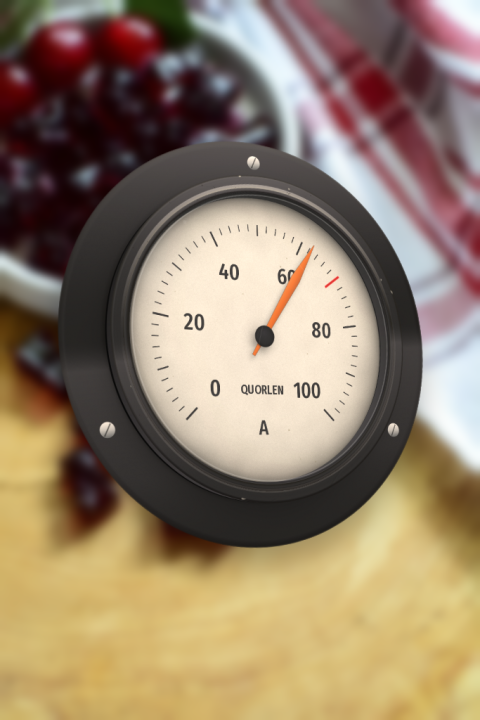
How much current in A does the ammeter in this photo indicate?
62 A
